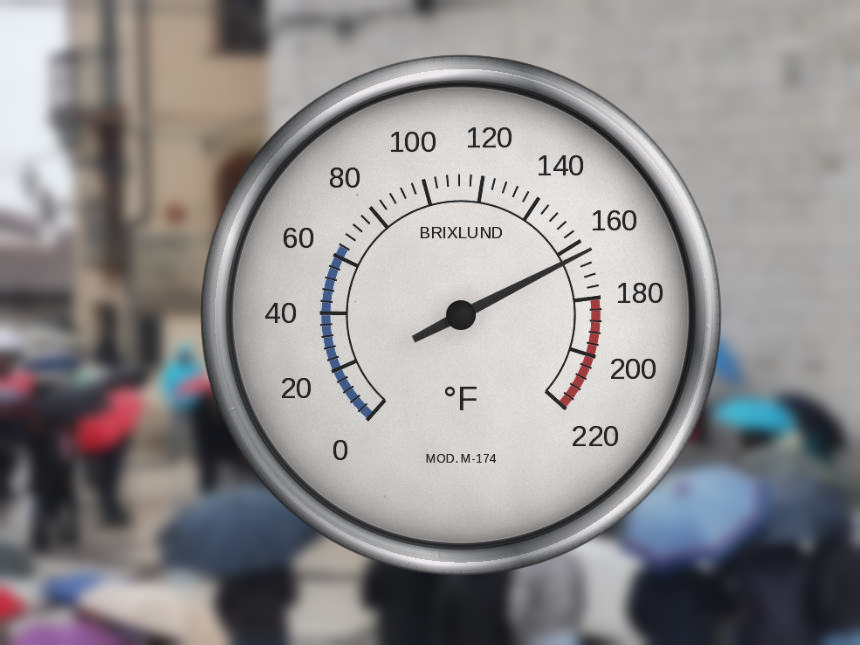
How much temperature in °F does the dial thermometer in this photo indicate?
164 °F
